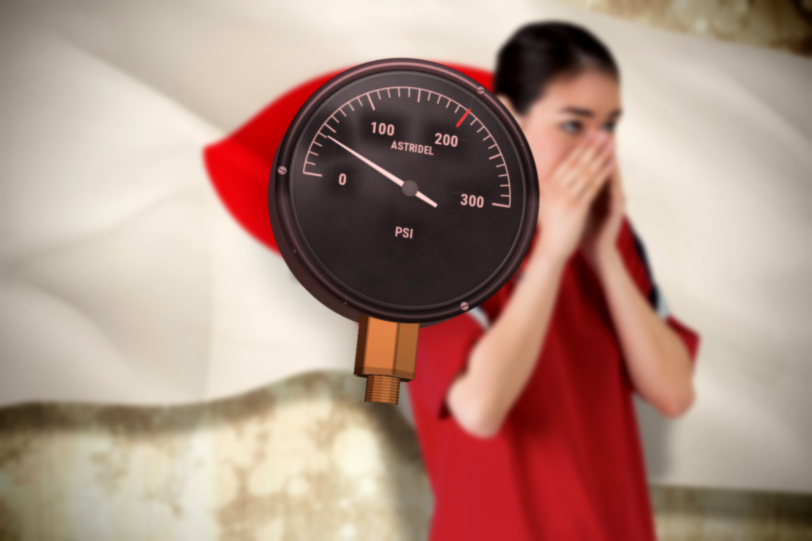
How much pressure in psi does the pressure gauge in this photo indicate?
40 psi
